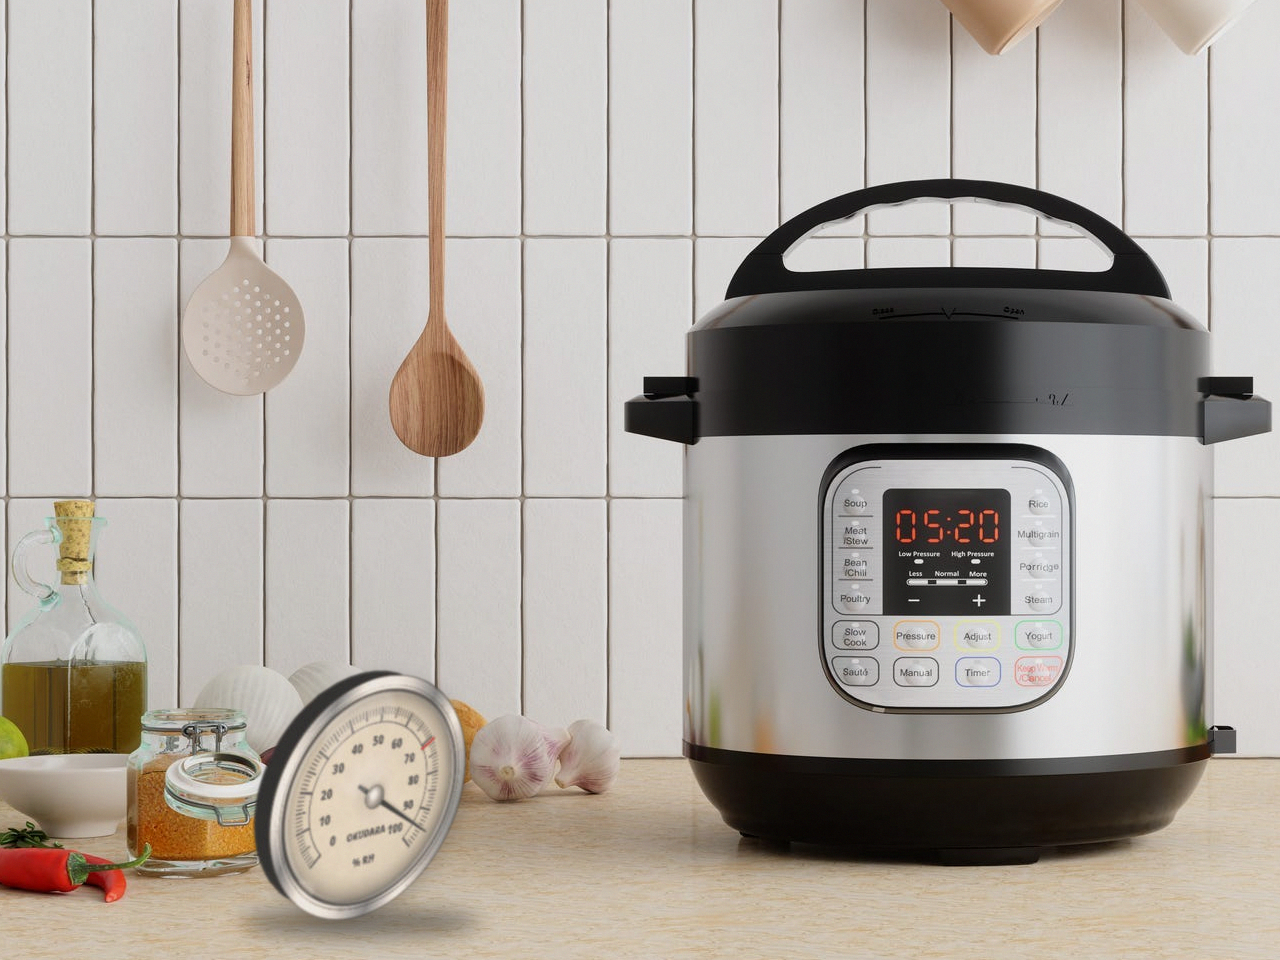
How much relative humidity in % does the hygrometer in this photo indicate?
95 %
